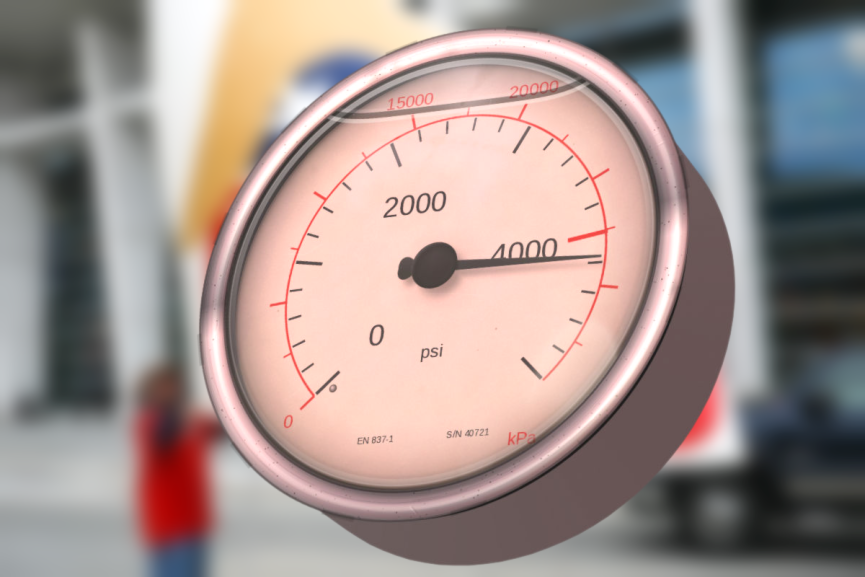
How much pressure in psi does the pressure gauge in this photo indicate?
4200 psi
